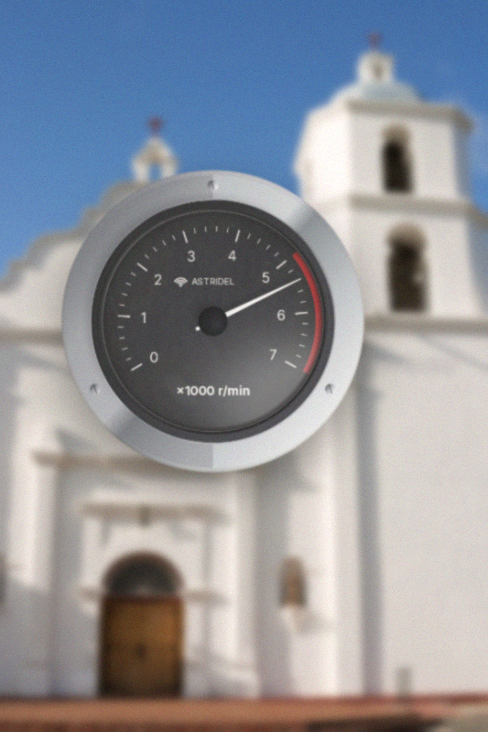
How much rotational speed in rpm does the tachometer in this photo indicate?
5400 rpm
